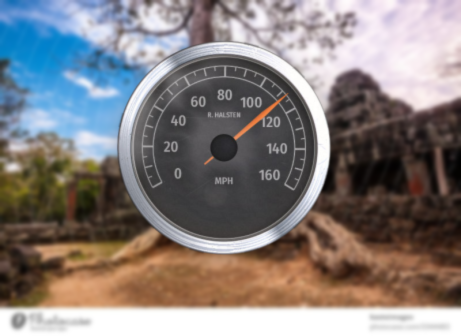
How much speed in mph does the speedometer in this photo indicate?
112.5 mph
